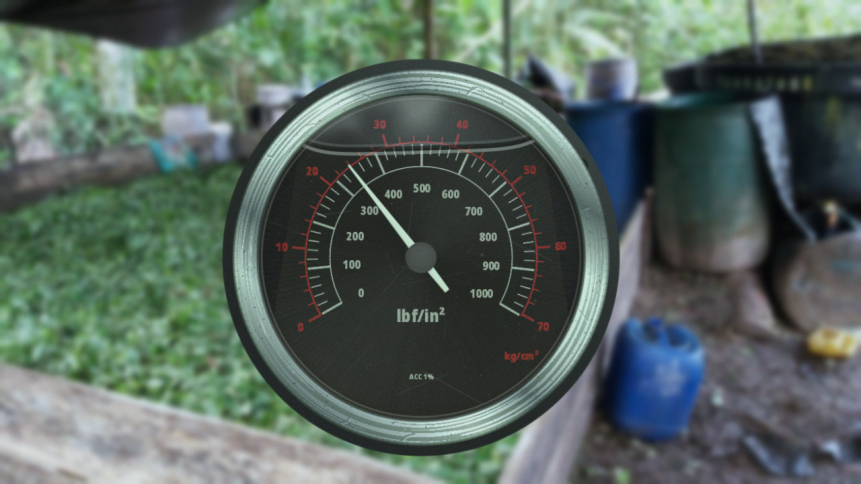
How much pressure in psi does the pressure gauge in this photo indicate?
340 psi
